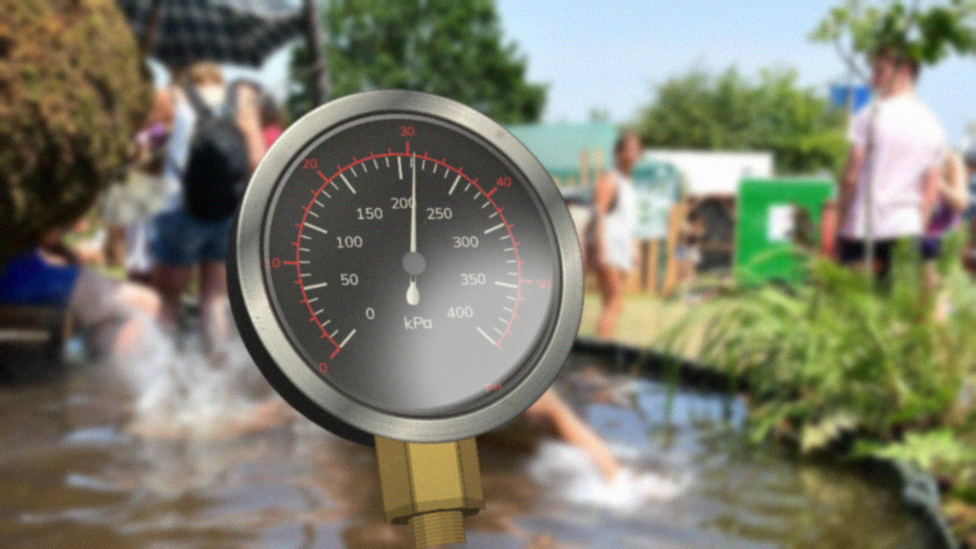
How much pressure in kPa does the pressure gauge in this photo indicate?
210 kPa
